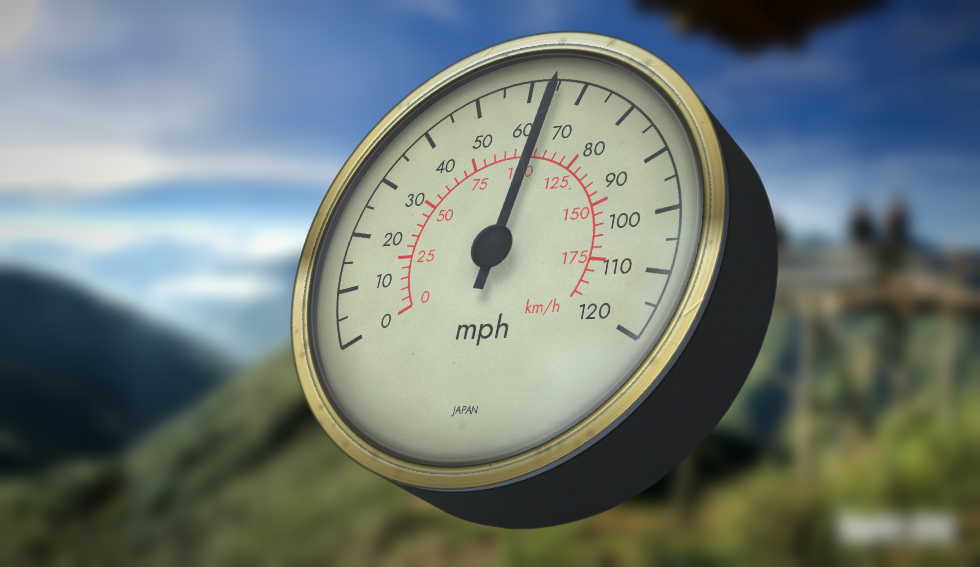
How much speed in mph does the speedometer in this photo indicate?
65 mph
